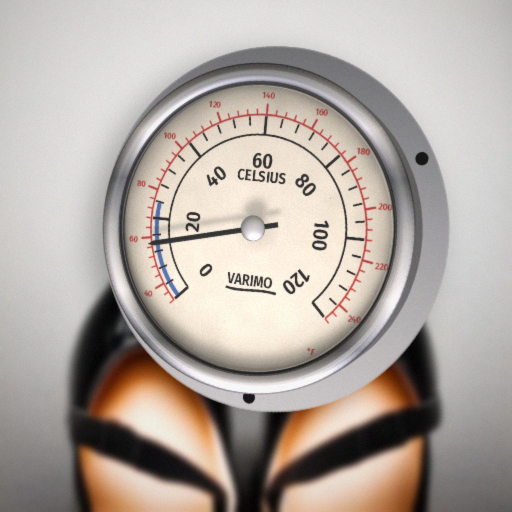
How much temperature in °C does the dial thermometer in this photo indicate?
14 °C
